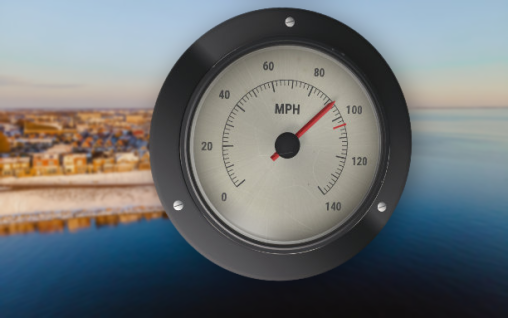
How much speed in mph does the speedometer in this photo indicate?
92 mph
